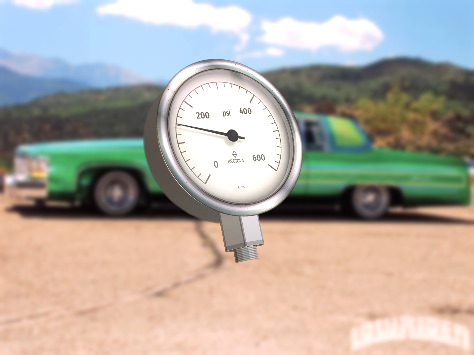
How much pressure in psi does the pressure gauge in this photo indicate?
140 psi
